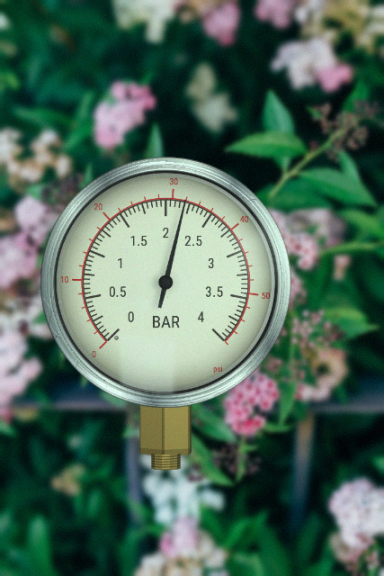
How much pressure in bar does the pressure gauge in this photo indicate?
2.2 bar
